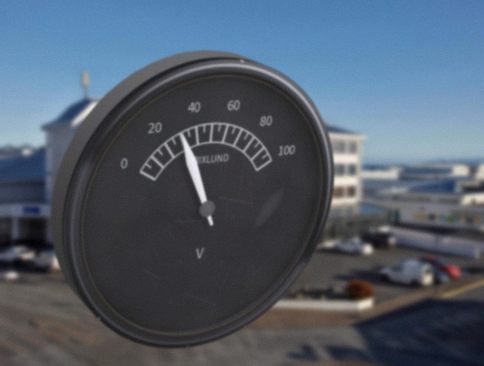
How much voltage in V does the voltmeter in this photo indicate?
30 V
